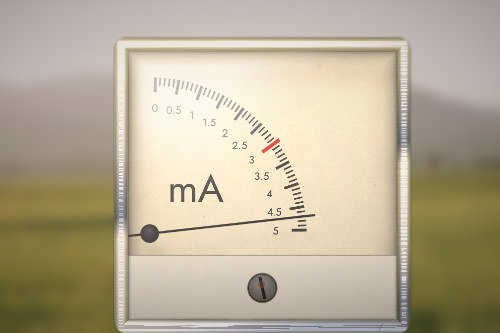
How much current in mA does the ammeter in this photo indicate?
4.7 mA
